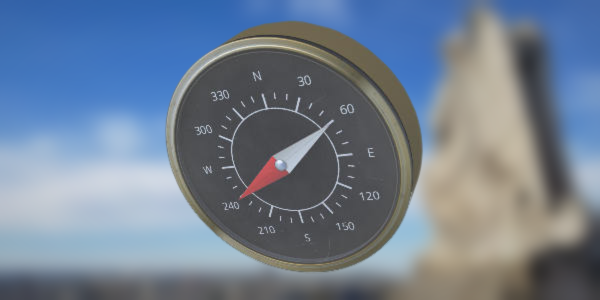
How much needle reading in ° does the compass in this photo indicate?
240 °
